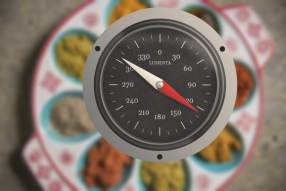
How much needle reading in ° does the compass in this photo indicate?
125 °
